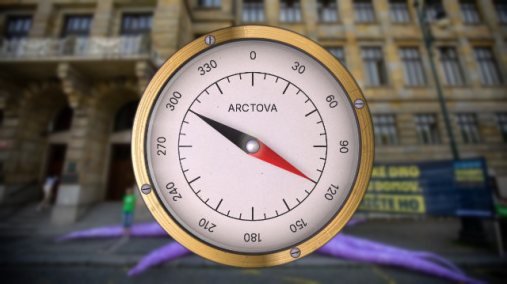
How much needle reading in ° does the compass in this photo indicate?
120 °
